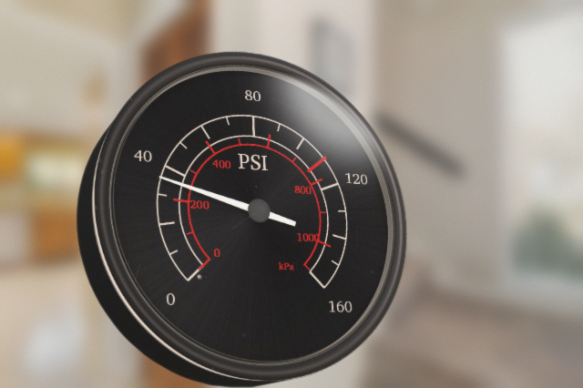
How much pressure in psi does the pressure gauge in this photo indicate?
35 psi
